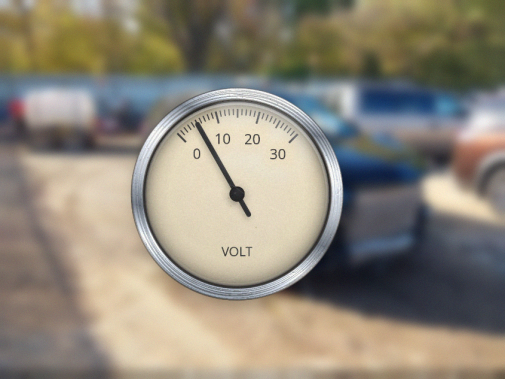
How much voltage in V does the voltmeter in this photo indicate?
5 V
